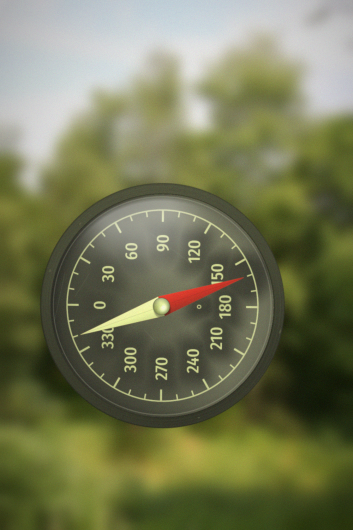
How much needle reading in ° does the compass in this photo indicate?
160 °
